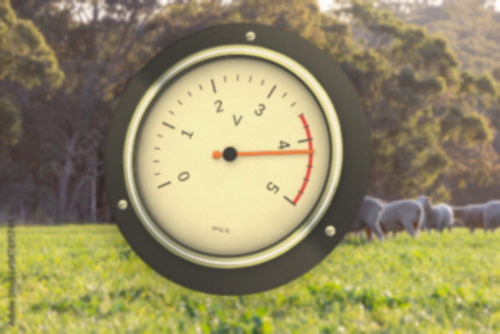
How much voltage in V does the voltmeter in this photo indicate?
4.2 V
